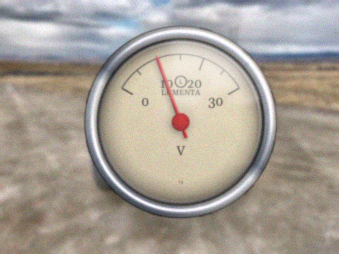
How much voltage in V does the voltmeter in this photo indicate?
10 V
